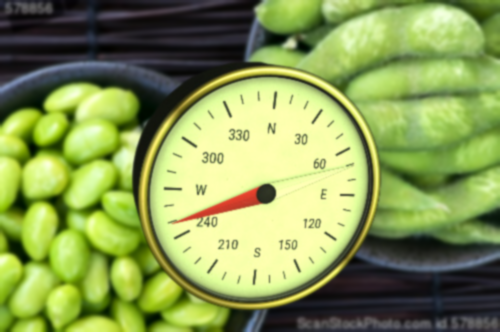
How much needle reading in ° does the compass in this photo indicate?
250 °
